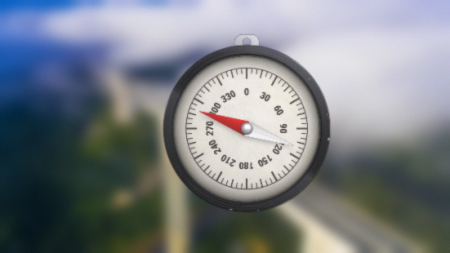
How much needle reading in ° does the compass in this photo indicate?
290 °
